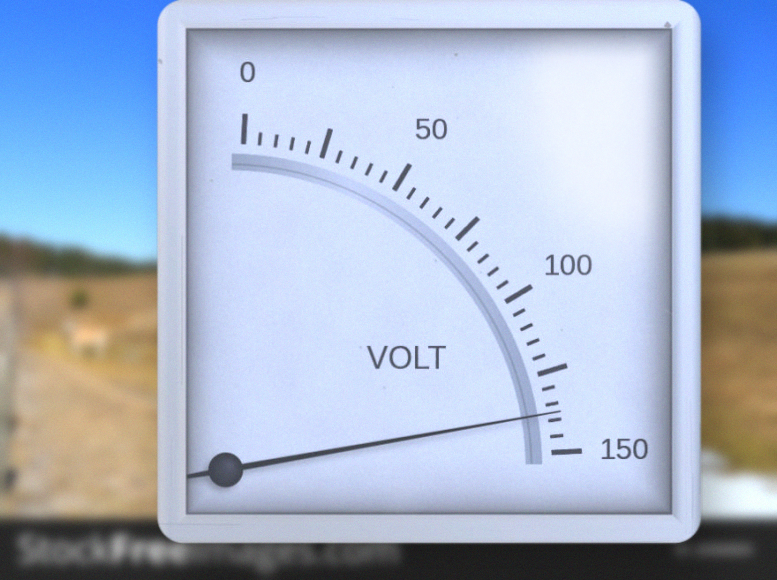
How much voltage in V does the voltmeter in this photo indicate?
137.5 V
